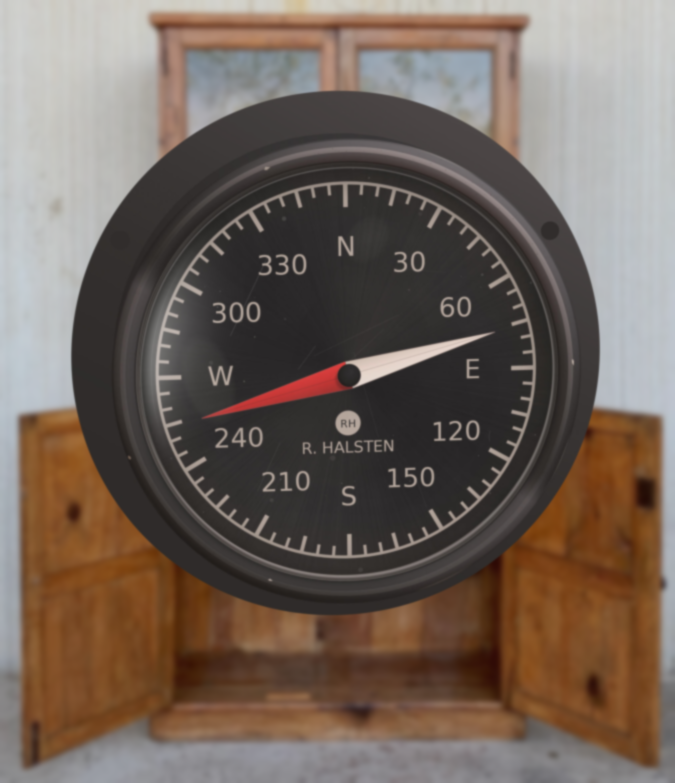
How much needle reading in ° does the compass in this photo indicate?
255 °
